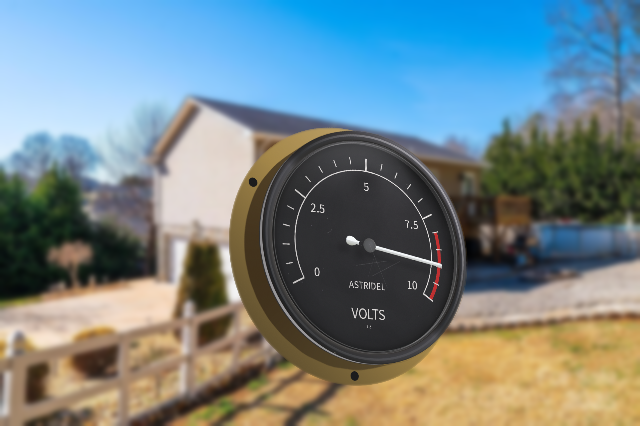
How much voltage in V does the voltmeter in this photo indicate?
9 V
